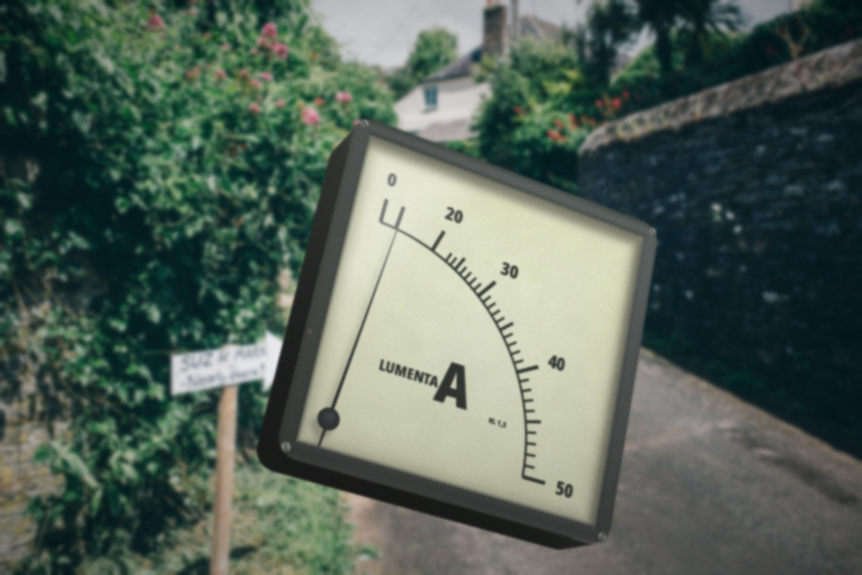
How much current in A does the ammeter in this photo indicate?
10 A
